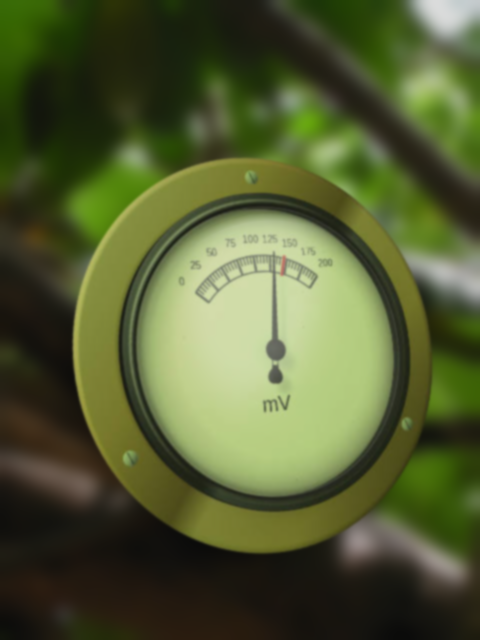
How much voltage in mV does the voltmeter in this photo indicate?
125 mV
